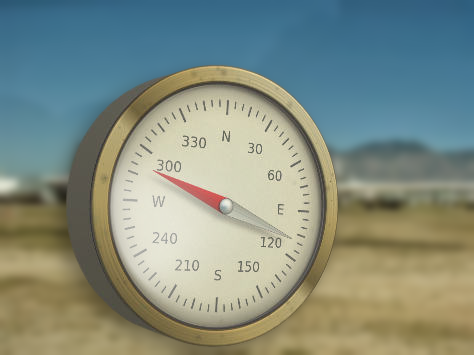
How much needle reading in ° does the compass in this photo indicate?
290 °
